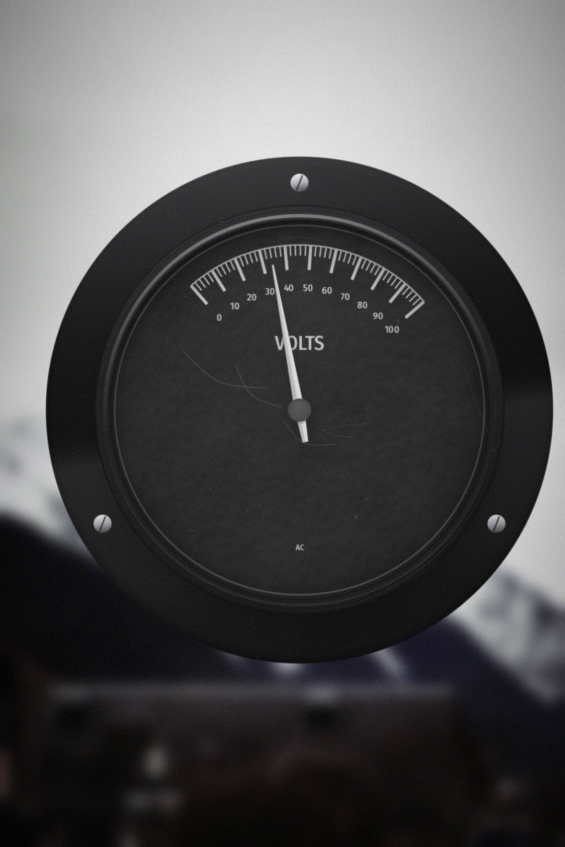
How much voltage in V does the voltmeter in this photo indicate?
34 V
